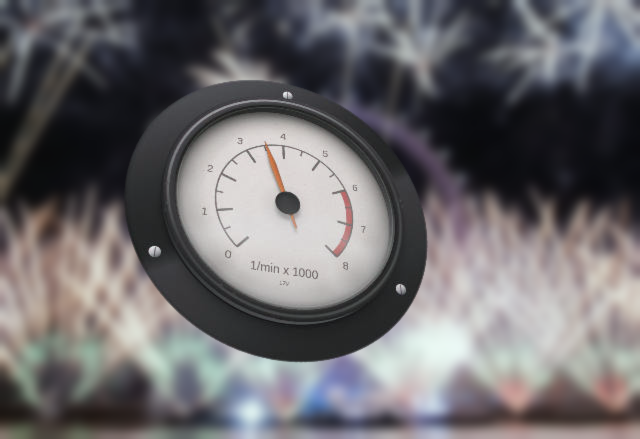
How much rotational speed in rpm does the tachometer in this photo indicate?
3500 rpm
